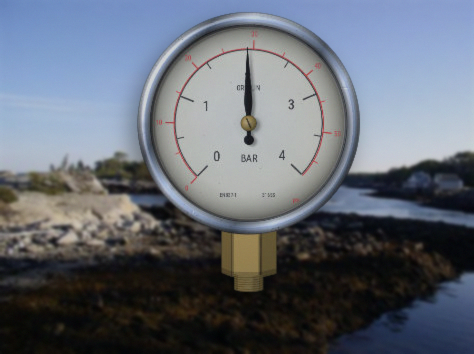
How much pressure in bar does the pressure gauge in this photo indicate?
2 bar
